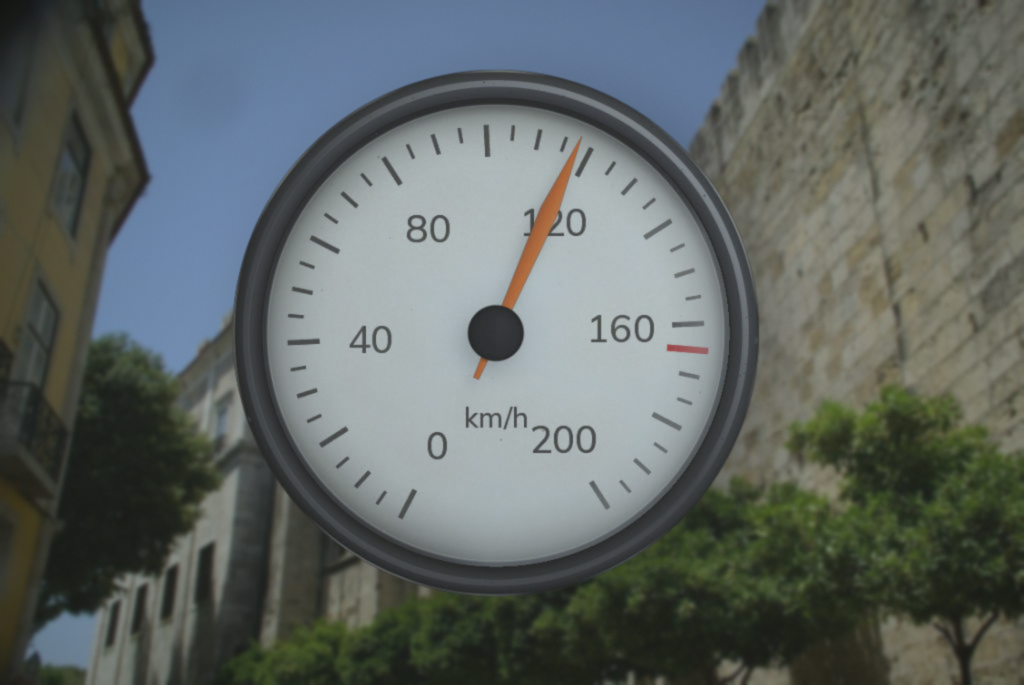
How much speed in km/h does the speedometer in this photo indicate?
117.5 km/h
